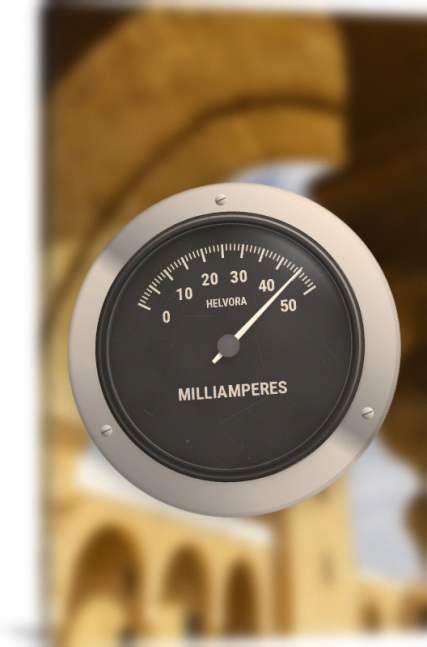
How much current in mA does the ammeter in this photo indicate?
45 mA
